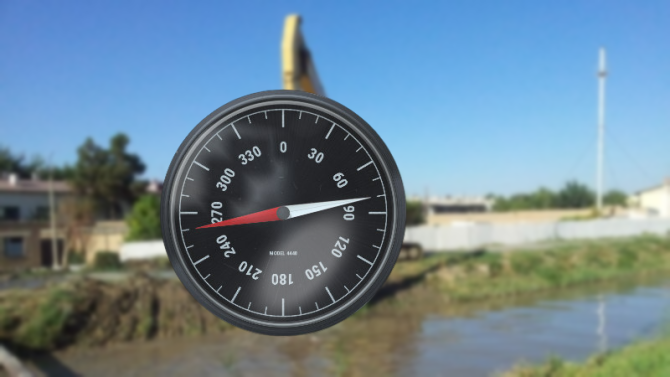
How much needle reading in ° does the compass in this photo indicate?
260 °
